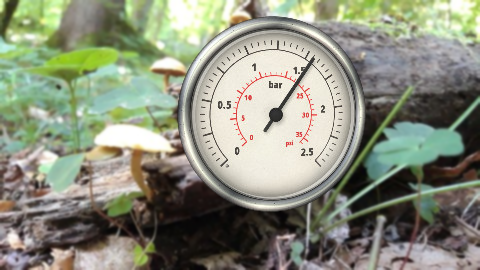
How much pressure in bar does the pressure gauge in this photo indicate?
1.55 bar
